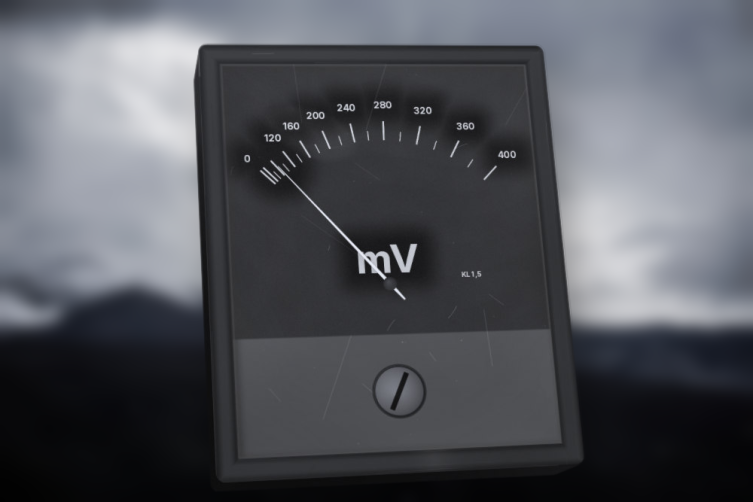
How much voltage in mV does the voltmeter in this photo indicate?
80 mV
